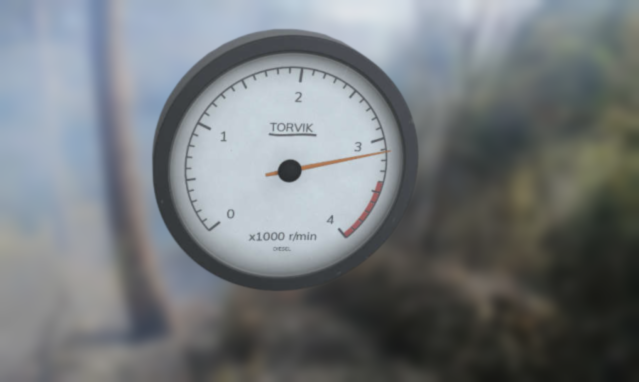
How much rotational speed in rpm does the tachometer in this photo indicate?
3100 rpm
